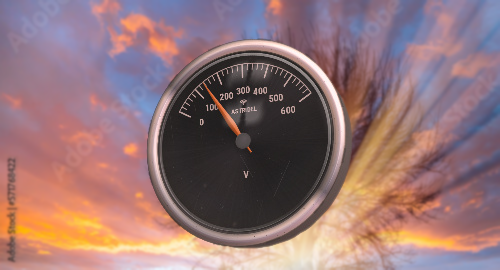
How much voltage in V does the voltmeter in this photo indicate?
140 V
